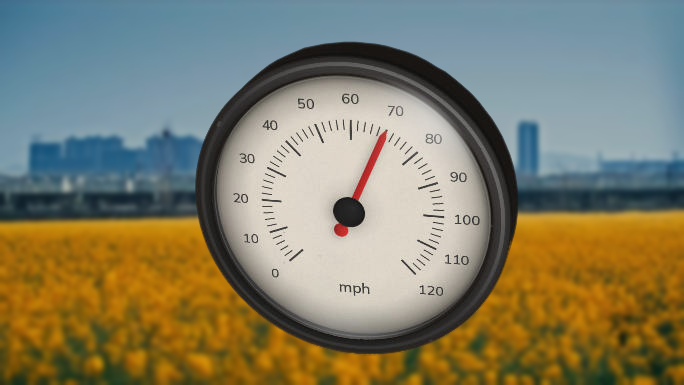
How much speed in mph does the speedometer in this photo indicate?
70 mph
